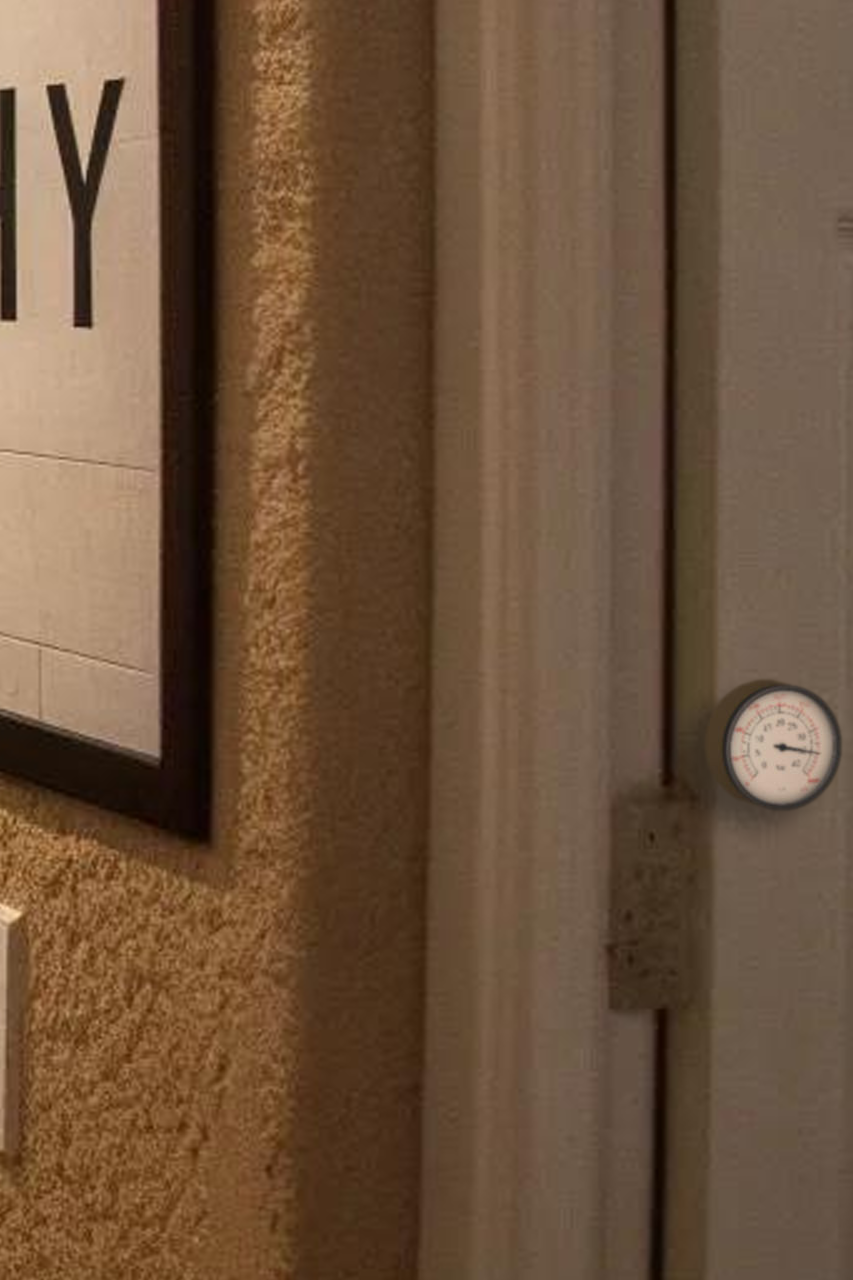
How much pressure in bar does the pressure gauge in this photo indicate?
35 bar
